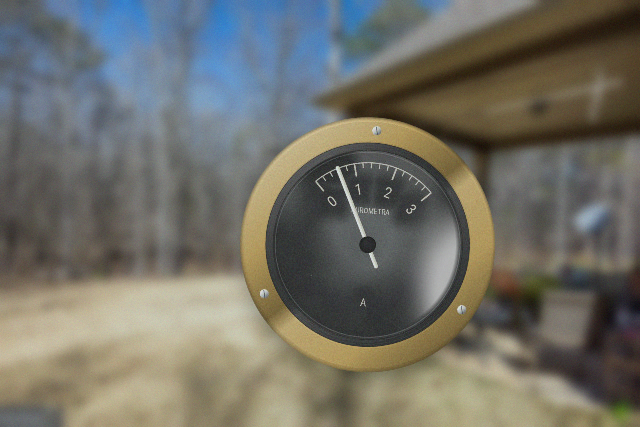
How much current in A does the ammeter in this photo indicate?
0.6 A
